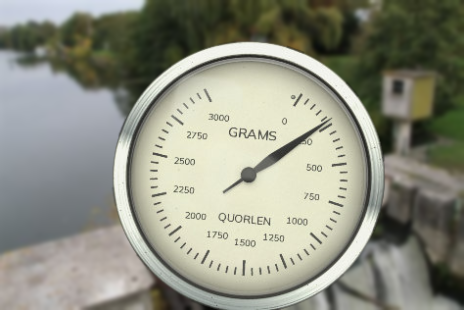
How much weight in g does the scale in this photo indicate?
225 g
